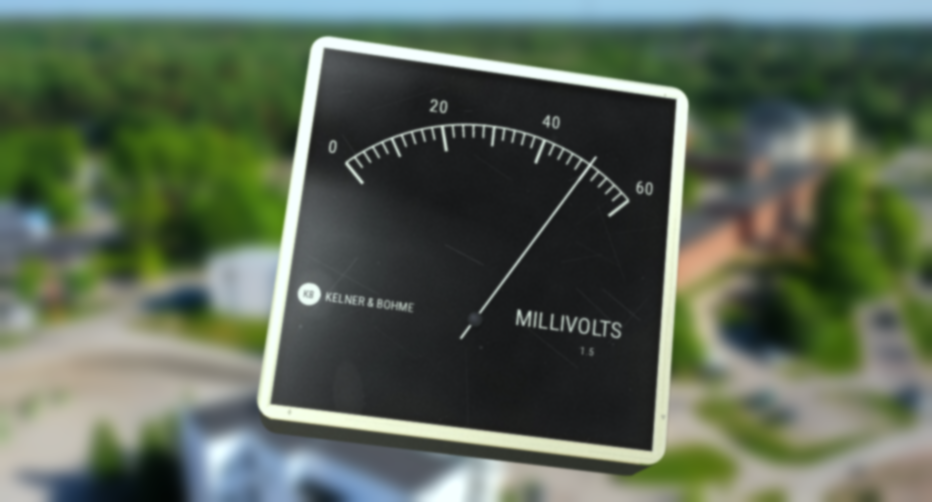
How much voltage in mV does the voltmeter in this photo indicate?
50 mV
